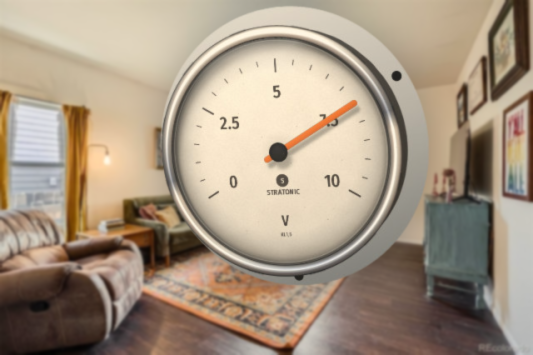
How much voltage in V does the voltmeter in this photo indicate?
7.5 V
